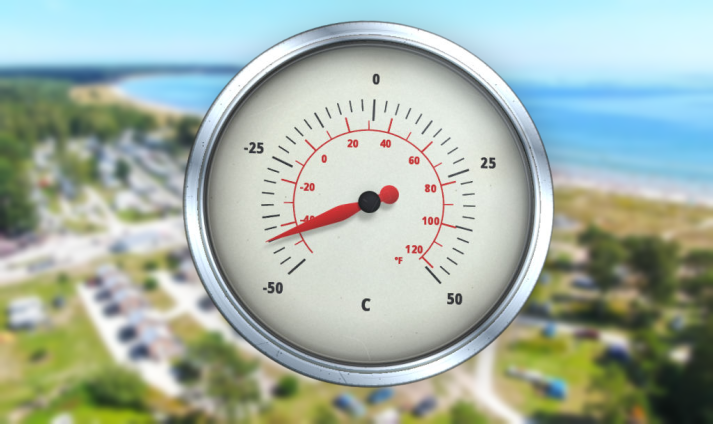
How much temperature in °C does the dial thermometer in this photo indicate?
-42.5 °C
